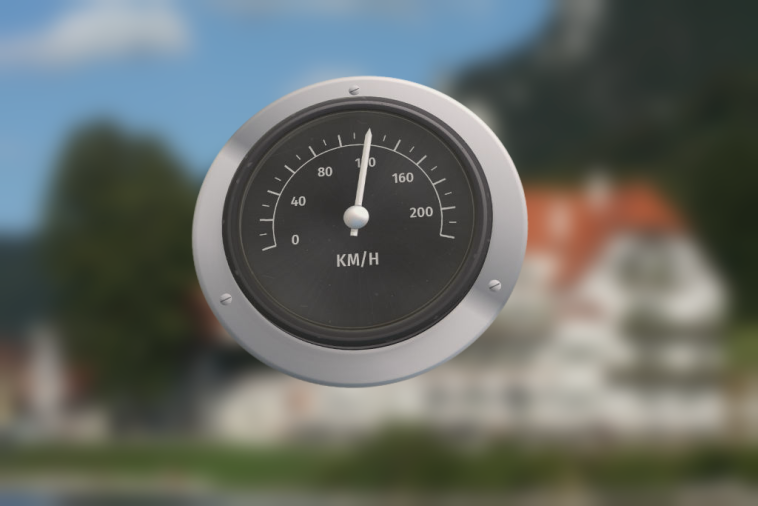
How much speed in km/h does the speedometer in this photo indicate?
120 km/h
